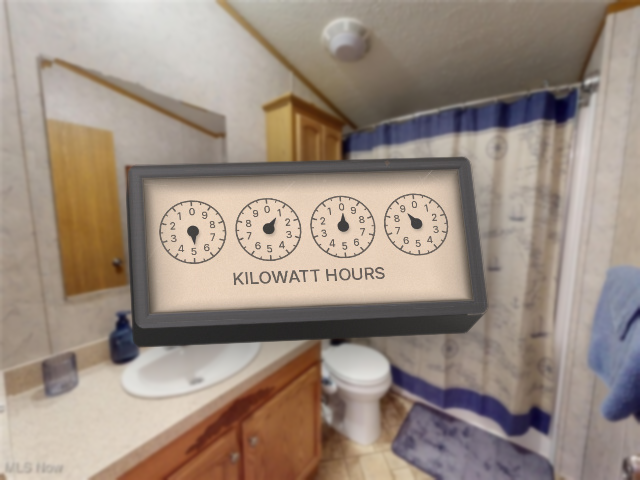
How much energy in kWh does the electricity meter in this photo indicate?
5099 kWh
